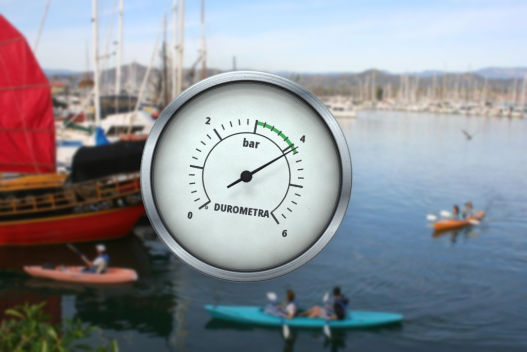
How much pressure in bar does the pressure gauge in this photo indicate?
4.1 bar
